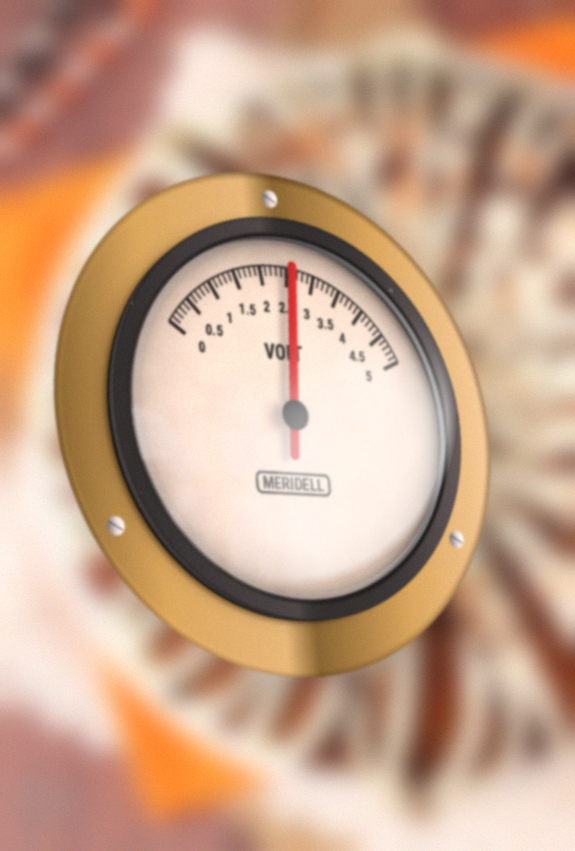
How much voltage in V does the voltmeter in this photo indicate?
2.5 V
